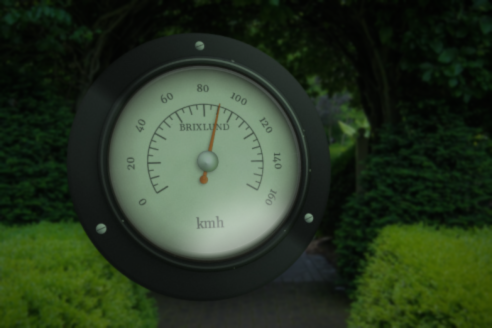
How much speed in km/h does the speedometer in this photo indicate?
90 km/h
